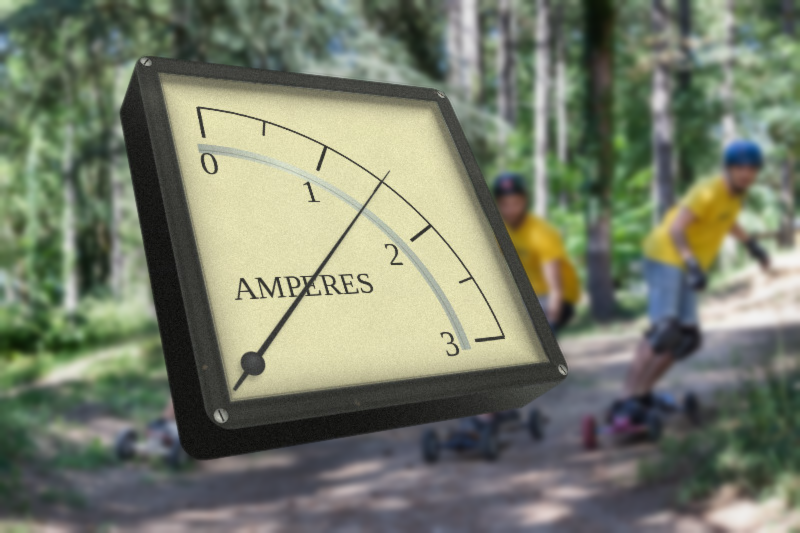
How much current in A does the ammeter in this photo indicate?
1.5 A
